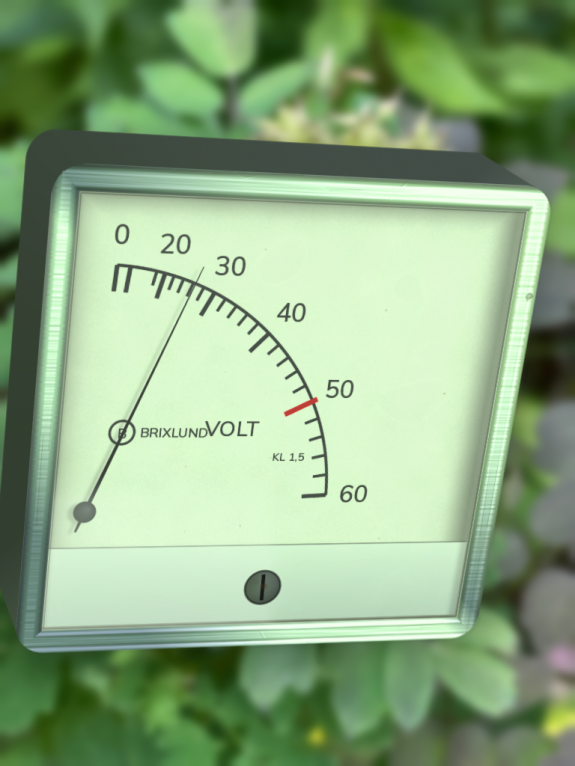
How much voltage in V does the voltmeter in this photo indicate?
26 V
